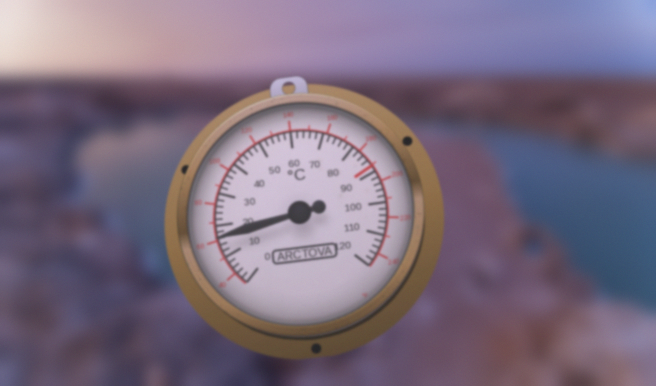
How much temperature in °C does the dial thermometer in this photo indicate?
16 °C
